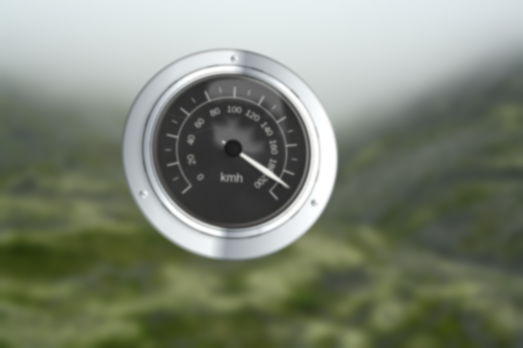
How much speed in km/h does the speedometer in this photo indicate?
190 km/h
